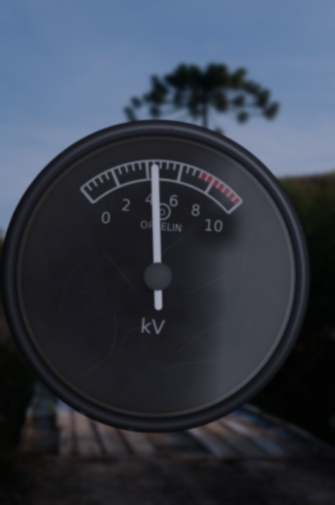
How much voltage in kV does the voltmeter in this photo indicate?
4.4 kV
